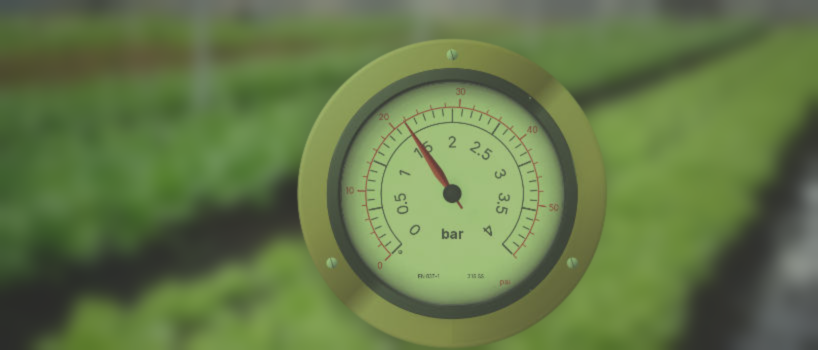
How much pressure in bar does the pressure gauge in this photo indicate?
1.5 bar
